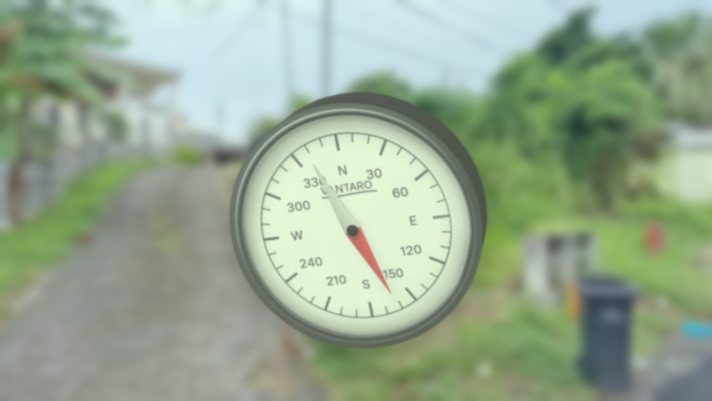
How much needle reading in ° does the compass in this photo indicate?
160 °
